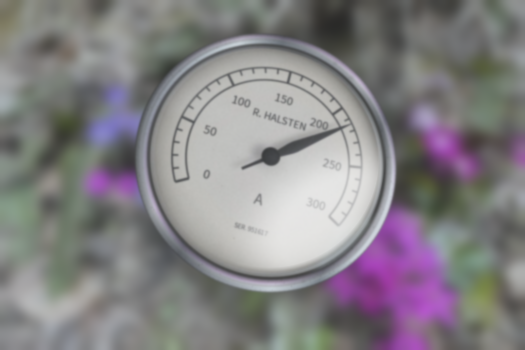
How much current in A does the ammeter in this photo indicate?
215 A
